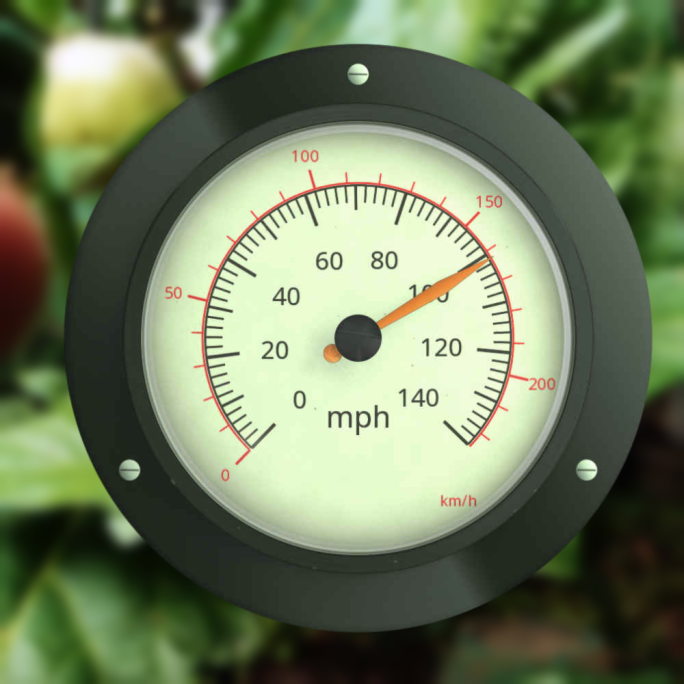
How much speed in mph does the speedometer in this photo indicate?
101 mph
